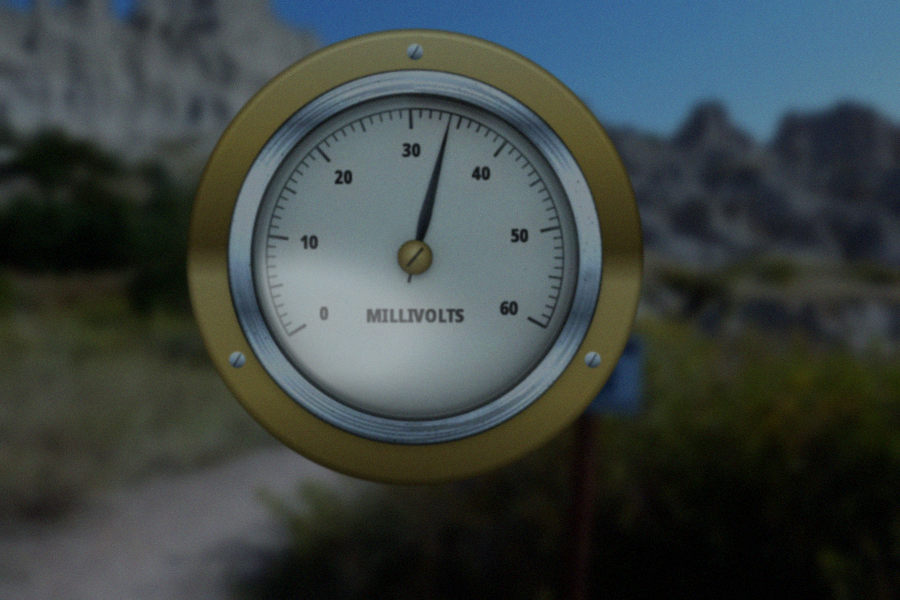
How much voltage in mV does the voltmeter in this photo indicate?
34 mV
